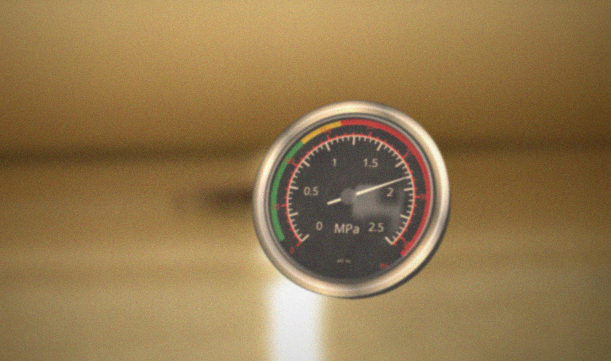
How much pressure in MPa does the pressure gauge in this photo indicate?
1.9 MPa
